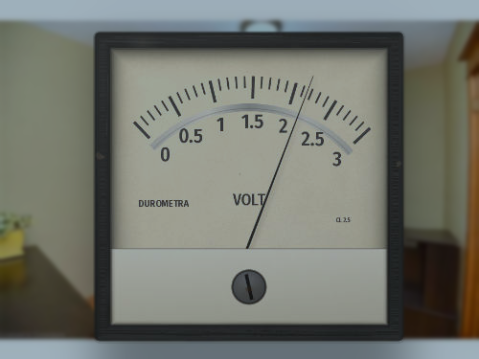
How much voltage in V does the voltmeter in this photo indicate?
2.15 V
